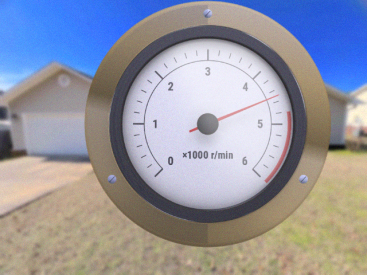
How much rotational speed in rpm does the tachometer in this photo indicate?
4500 rpm
